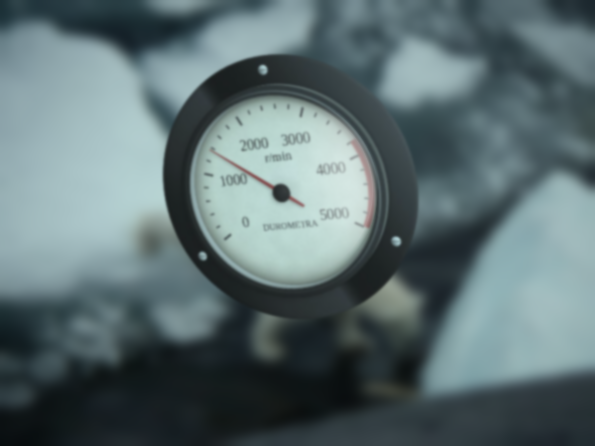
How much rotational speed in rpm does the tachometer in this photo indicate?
1400 rpm
